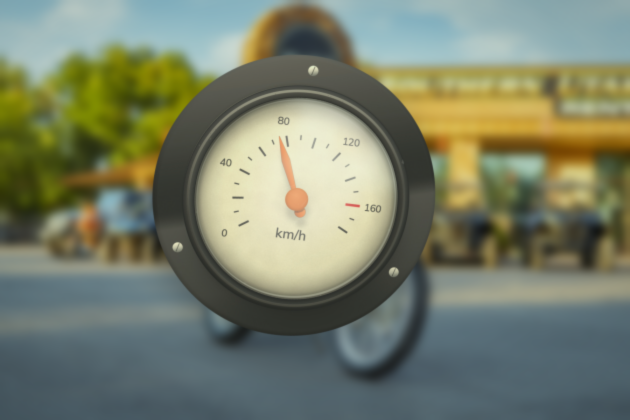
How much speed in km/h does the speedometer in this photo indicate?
75 km/h
